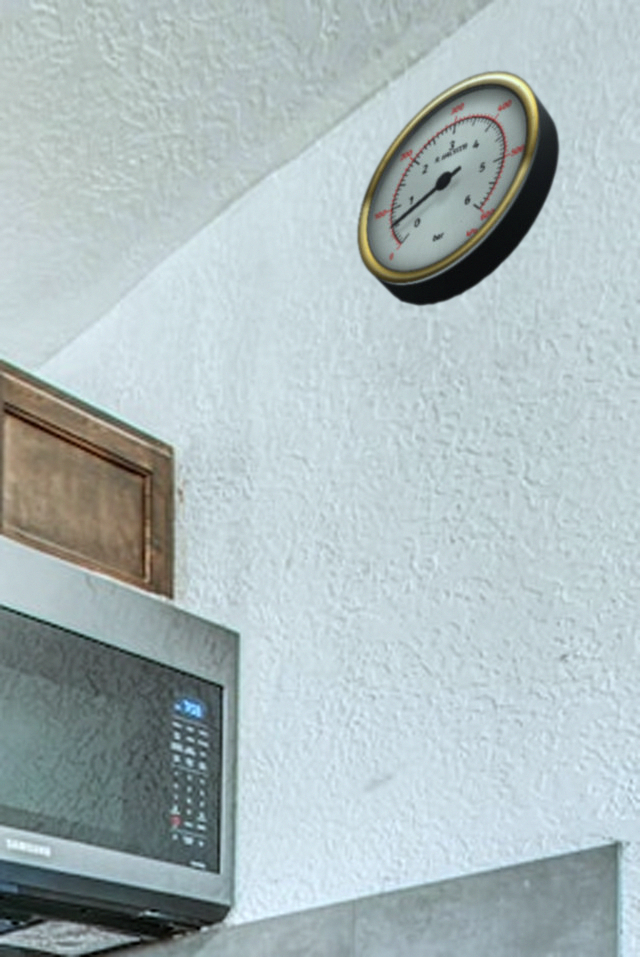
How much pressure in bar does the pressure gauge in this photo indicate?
0.5 bar
